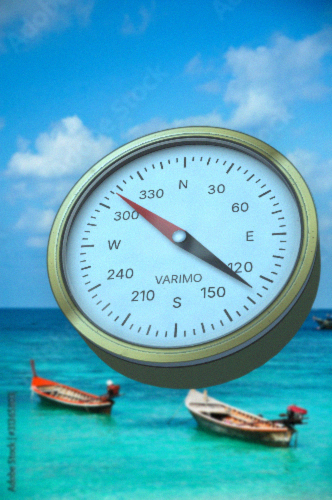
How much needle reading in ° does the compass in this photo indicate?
310 °
